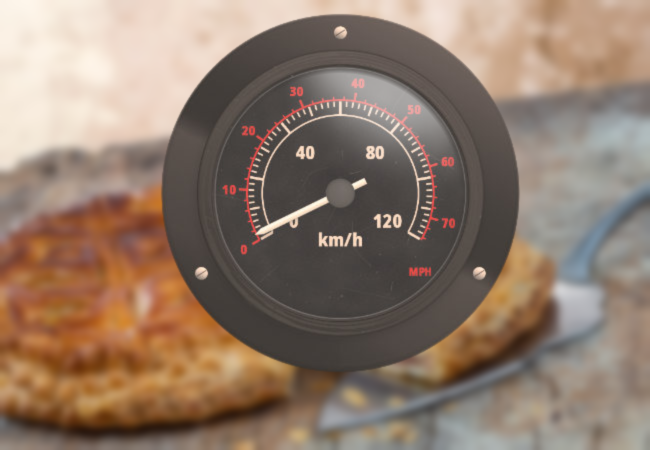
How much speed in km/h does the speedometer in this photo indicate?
2 km/h
